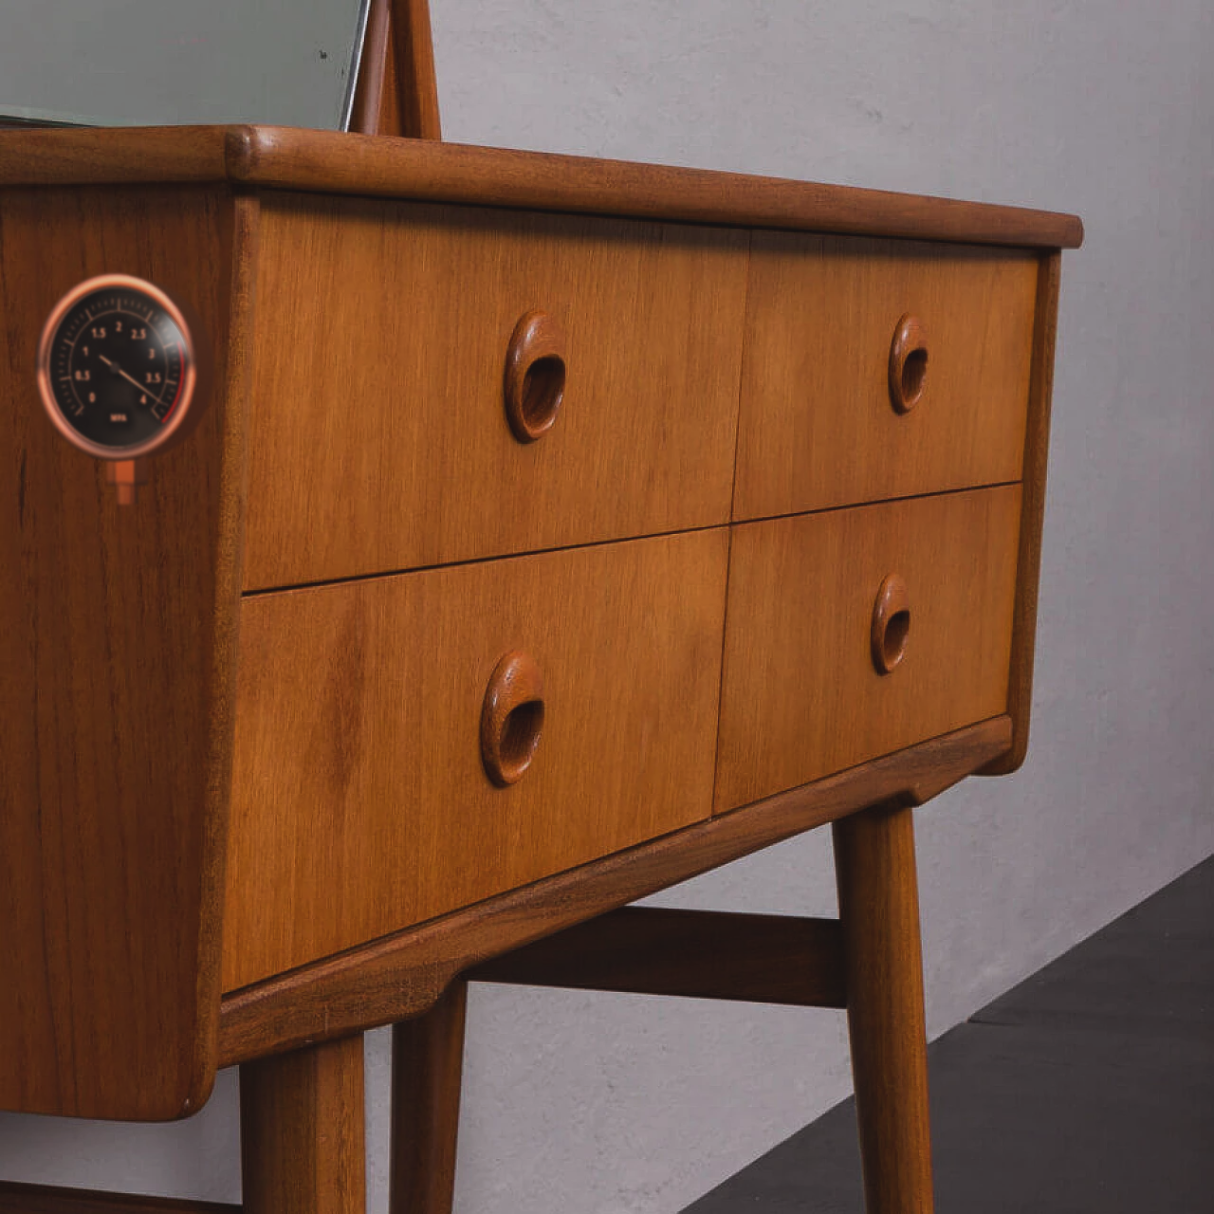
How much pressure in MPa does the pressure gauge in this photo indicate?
3.8 MPa
